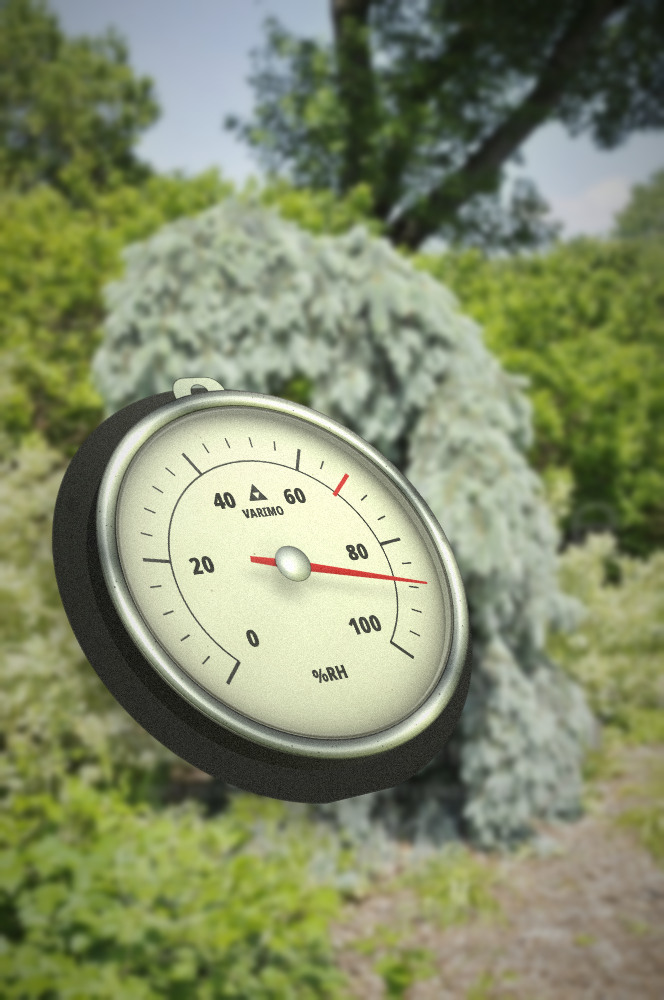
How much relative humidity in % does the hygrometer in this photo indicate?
88 %
